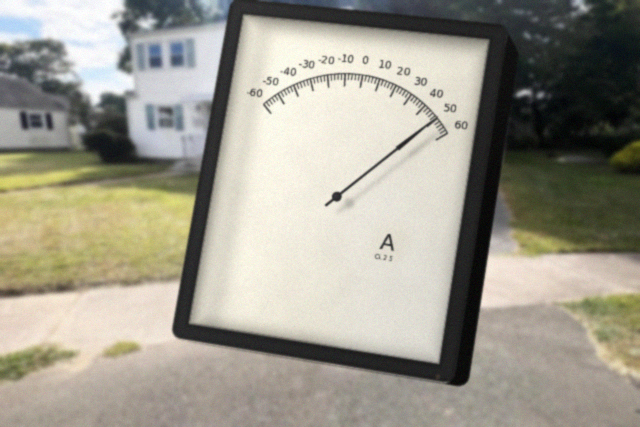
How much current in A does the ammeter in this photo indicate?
50 A
